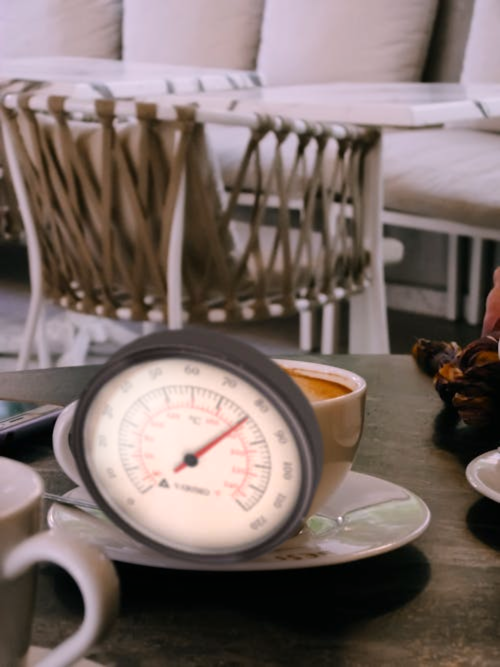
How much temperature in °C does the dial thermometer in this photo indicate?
80 °C
